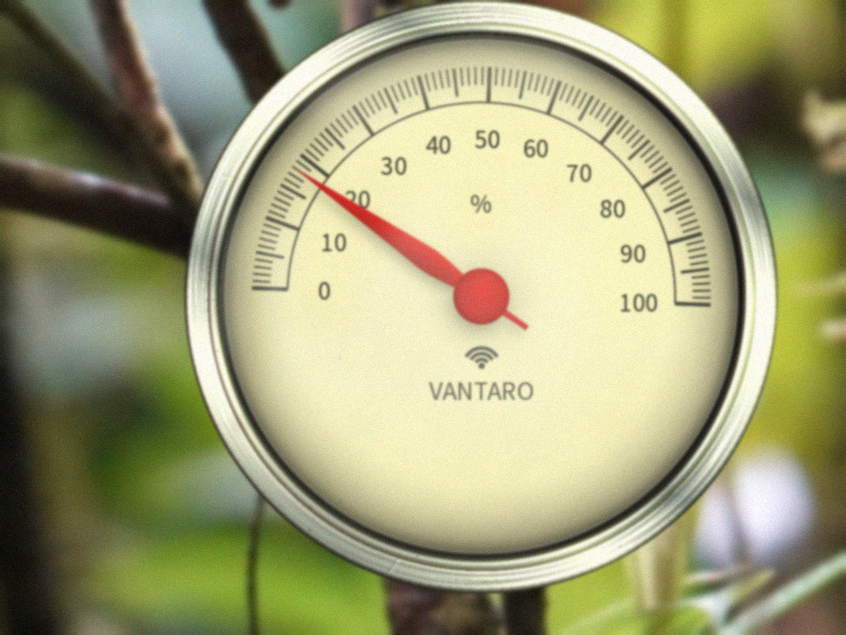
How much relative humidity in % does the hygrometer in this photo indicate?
18 %
